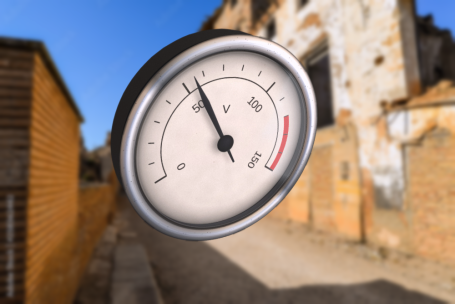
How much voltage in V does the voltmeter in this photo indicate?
55 V
